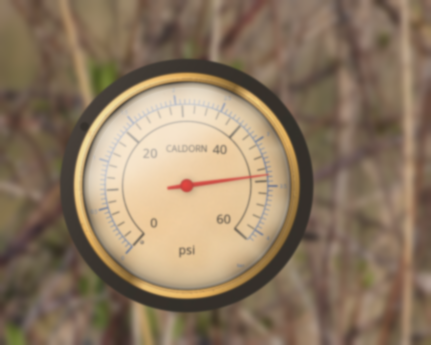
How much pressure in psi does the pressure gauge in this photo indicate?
49 psi
